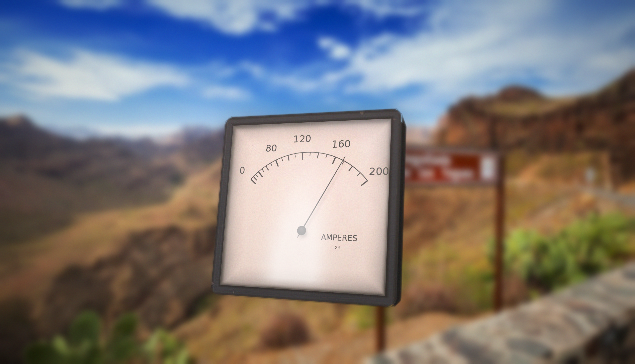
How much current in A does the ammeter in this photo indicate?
170 A
